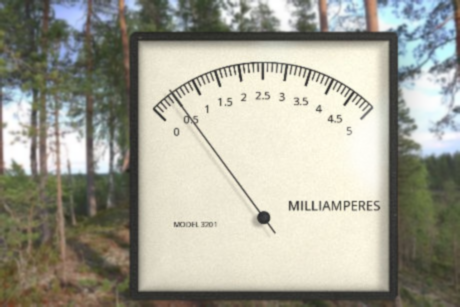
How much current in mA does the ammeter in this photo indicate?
0.5 mA
